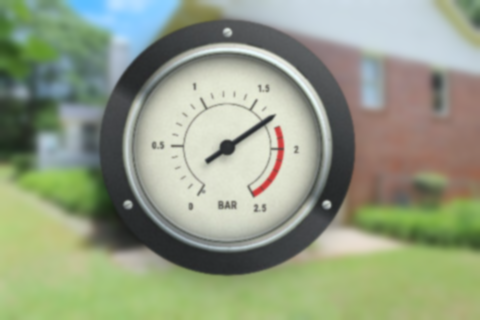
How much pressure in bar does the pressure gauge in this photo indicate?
1.7 bar
